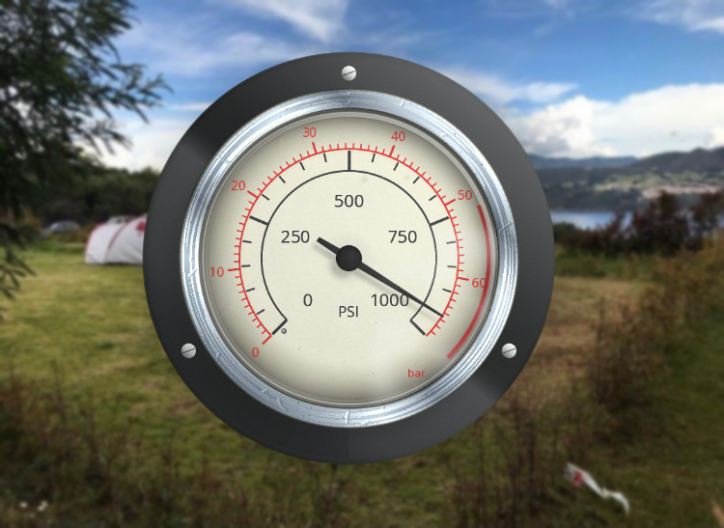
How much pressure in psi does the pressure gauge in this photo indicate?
950 psi
